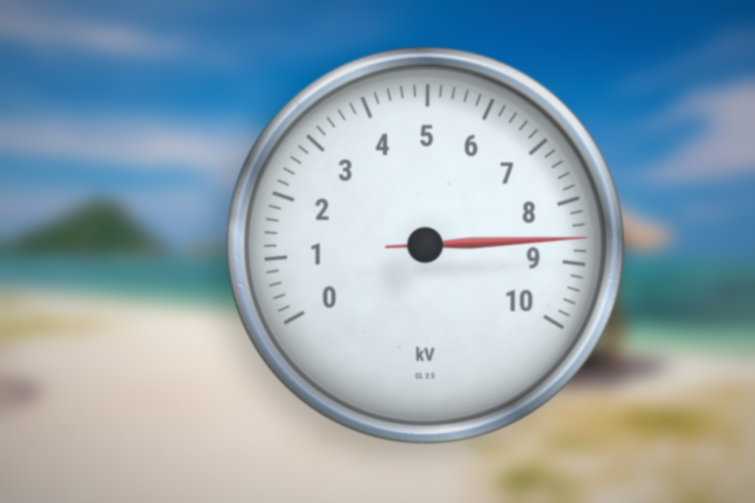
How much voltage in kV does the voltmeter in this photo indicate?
8.6 kV
